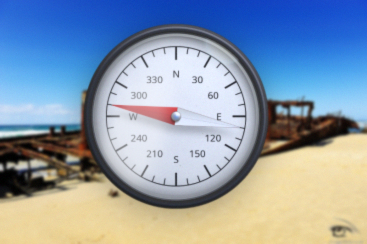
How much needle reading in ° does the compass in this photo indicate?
280 °
